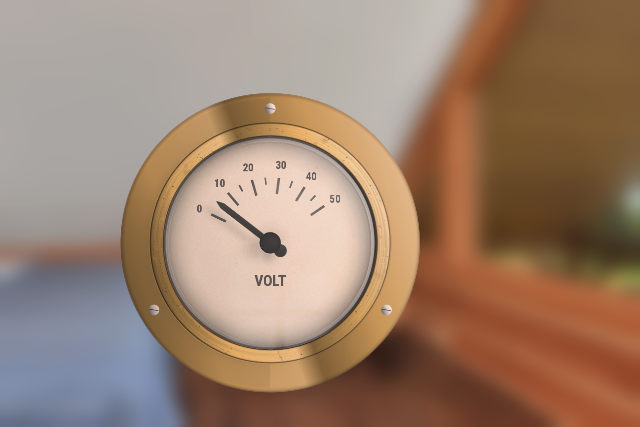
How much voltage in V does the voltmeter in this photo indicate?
5 V
